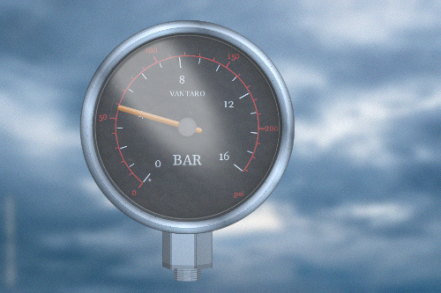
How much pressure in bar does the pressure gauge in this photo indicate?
4 bar
